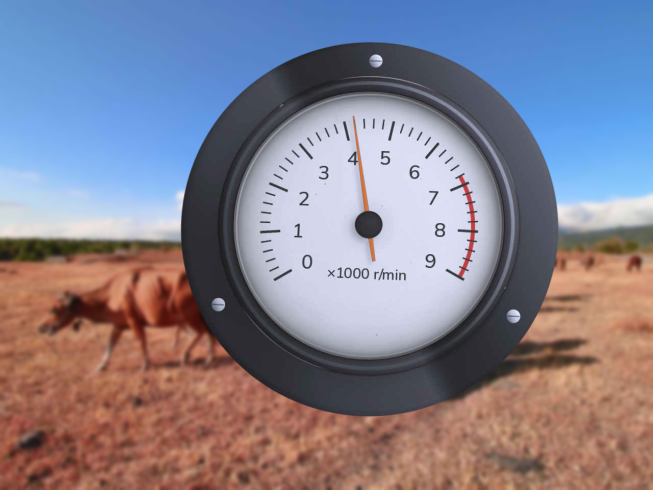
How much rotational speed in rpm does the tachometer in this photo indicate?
4200 rpm
